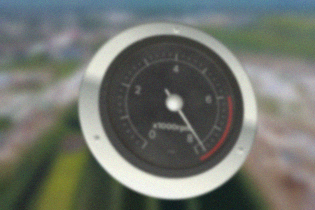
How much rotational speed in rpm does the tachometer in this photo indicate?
7800 rpm
